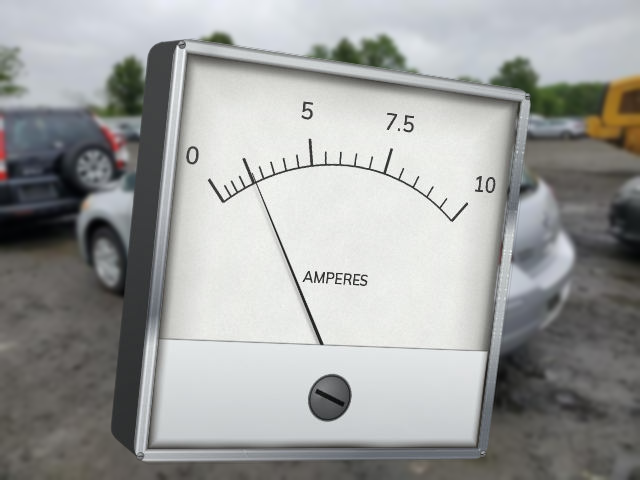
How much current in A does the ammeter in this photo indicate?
2.5 A
